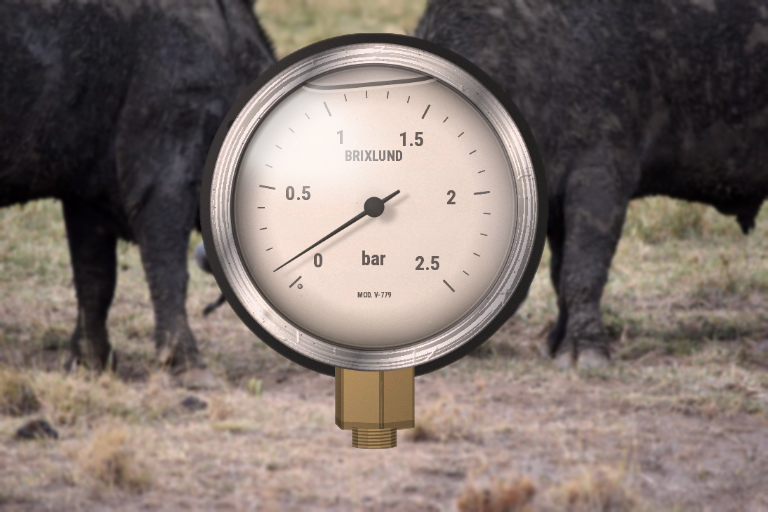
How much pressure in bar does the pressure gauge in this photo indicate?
0.1 bar
